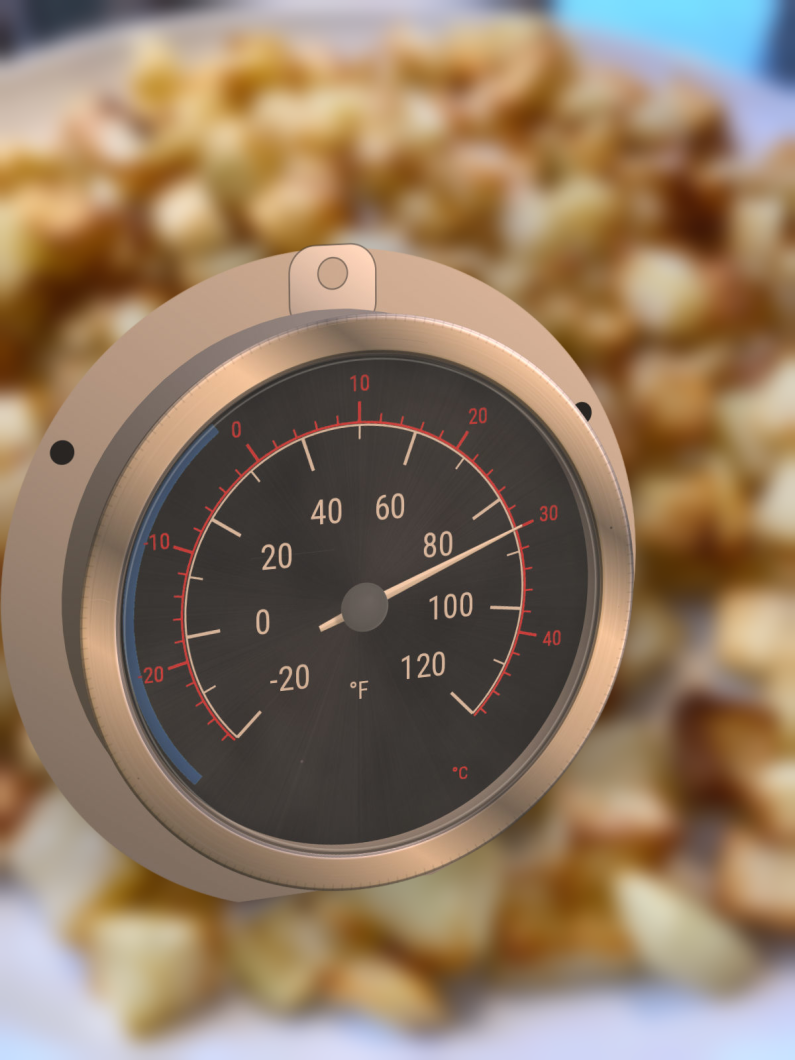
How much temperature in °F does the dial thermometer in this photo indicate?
85 °F
